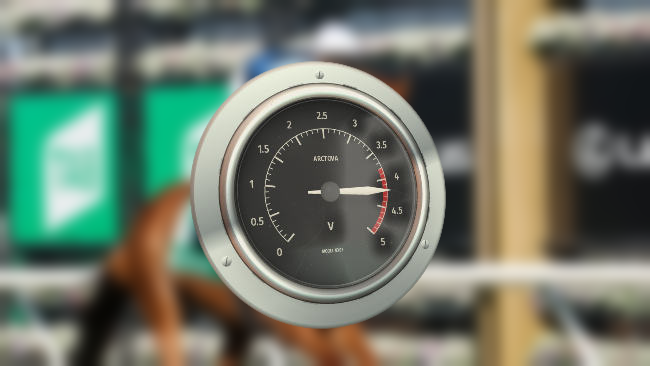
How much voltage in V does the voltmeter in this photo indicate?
4.2 V
